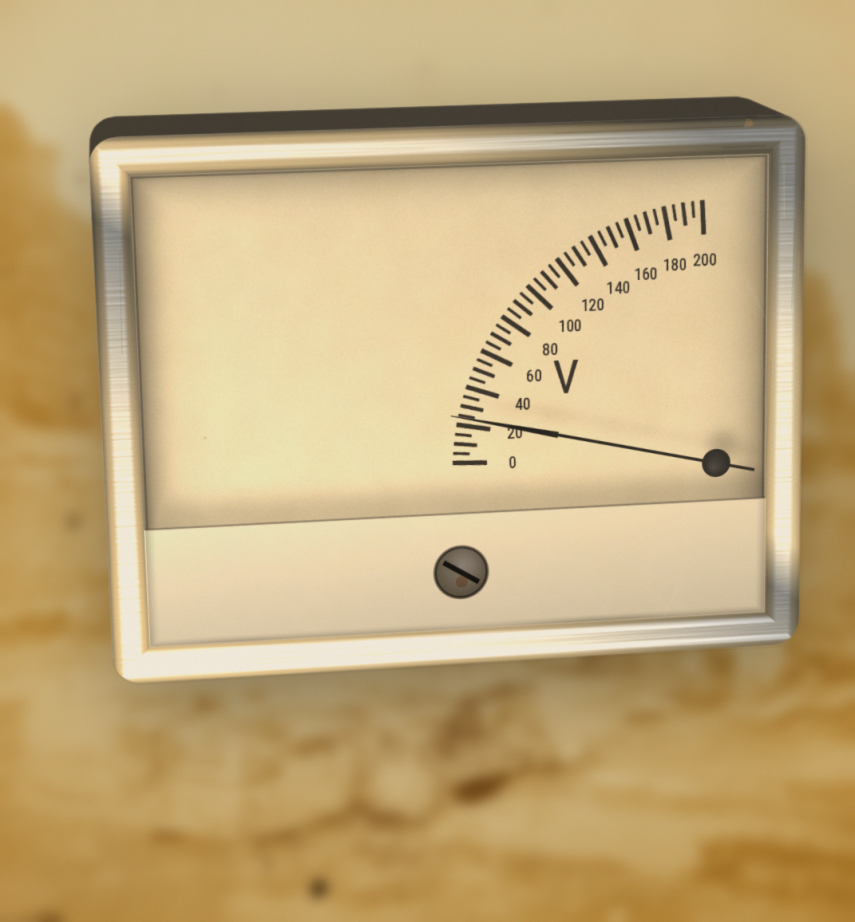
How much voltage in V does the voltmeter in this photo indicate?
25 V
